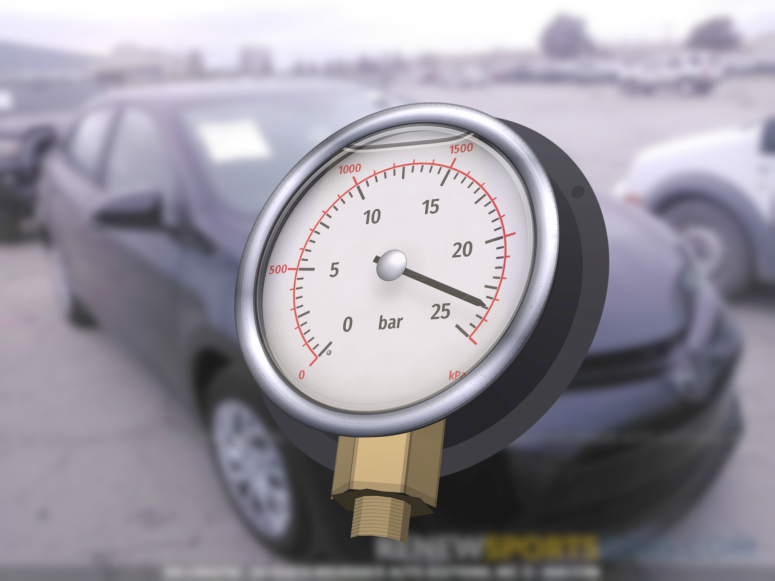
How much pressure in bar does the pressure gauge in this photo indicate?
23.5 bar
